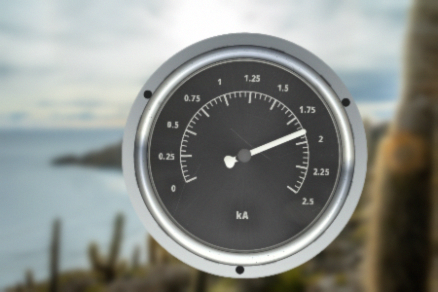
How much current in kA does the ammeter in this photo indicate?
1.9 kA
